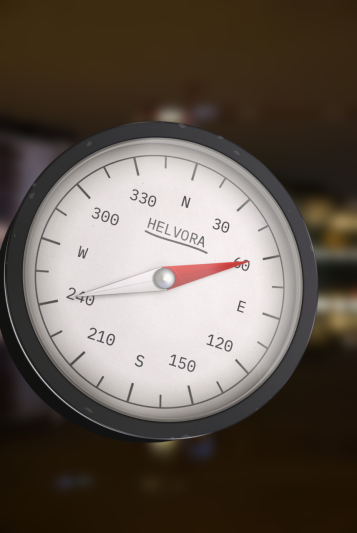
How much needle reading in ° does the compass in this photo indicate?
60 °
